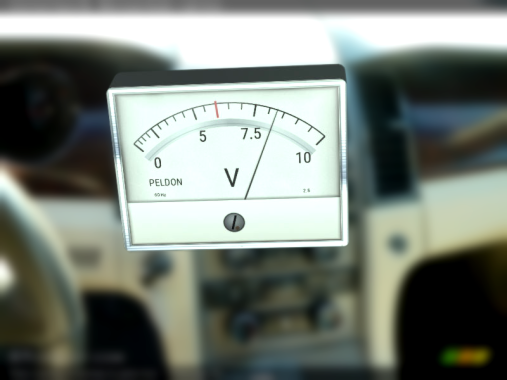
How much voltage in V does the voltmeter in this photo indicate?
8.25 V
